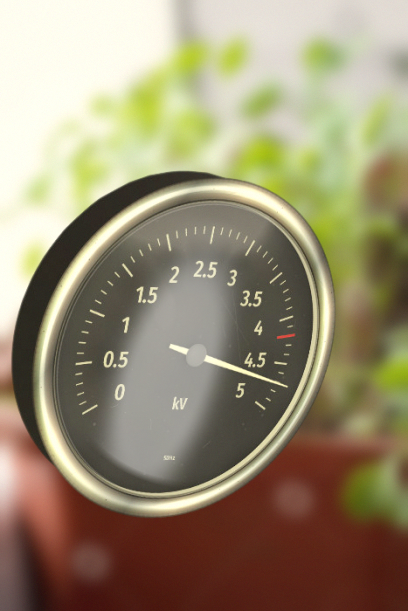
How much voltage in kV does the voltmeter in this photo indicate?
4.7 kV
